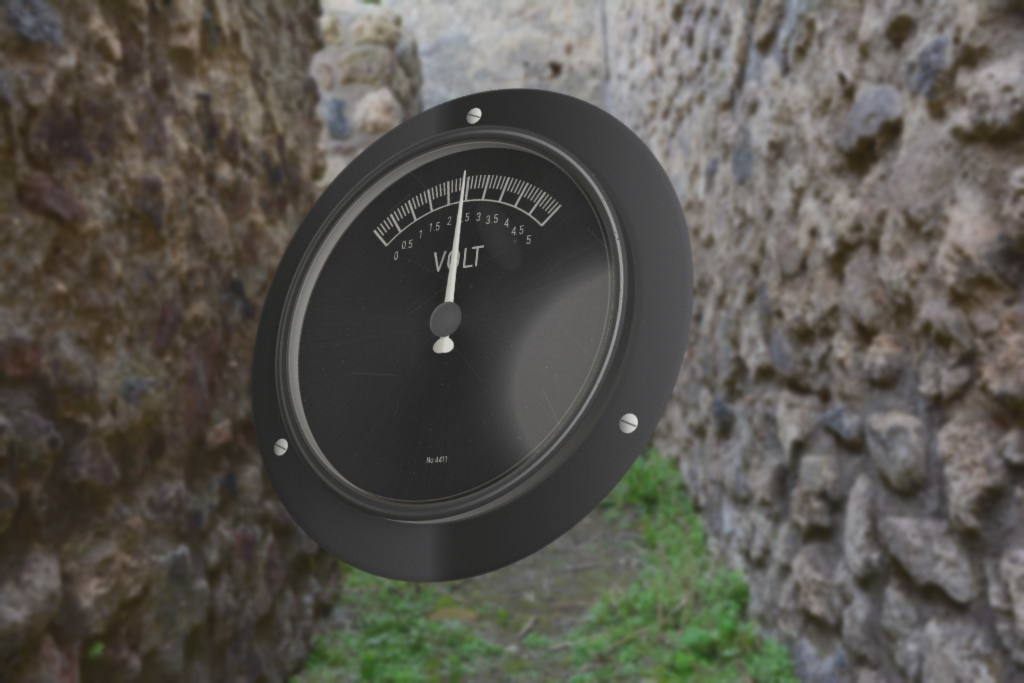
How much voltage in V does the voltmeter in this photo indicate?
2.5 V
